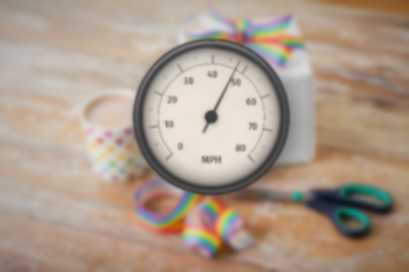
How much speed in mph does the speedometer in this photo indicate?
47.5 mph
